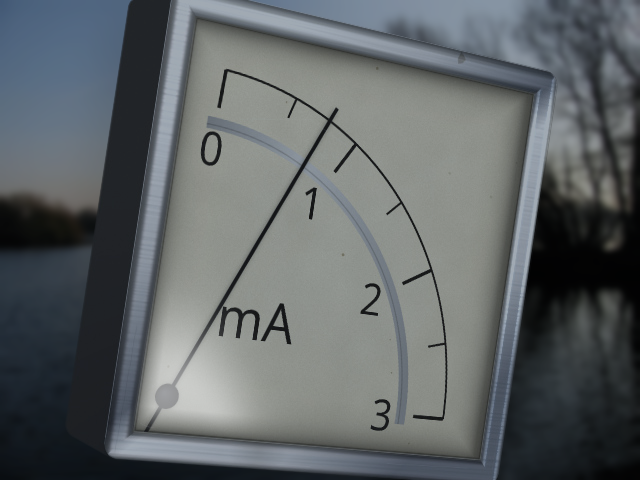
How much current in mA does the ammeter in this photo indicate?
0.75 mA
